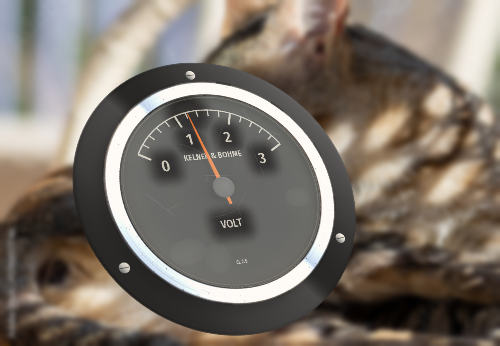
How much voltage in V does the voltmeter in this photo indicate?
1.2 V
